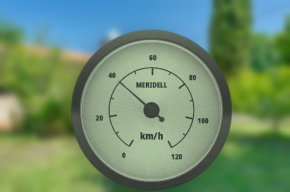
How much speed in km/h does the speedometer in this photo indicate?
40 km/h
